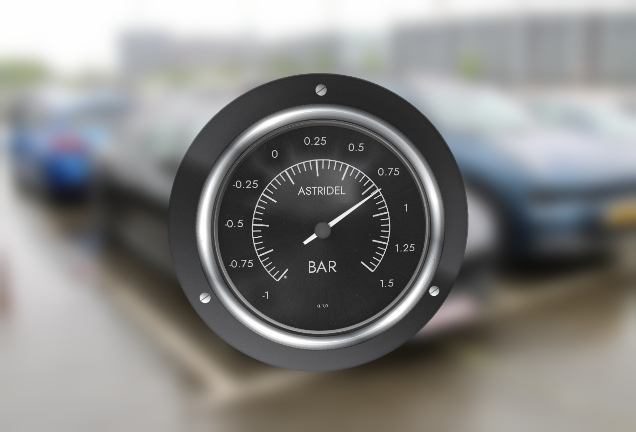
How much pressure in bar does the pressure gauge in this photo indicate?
0.8 bar
